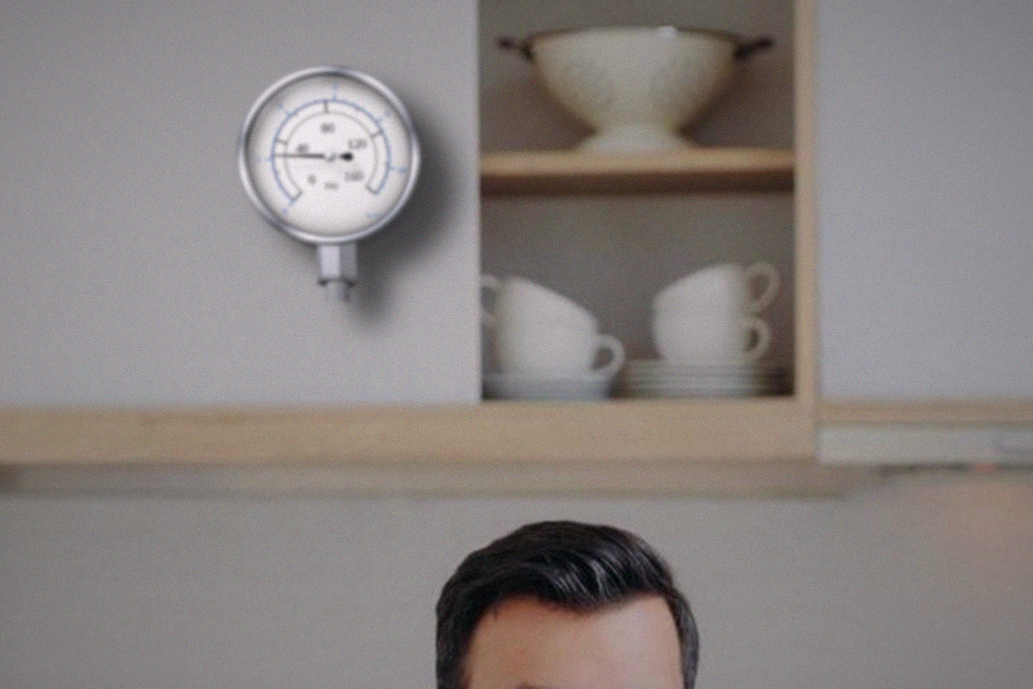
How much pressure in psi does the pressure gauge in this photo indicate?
30 psi
